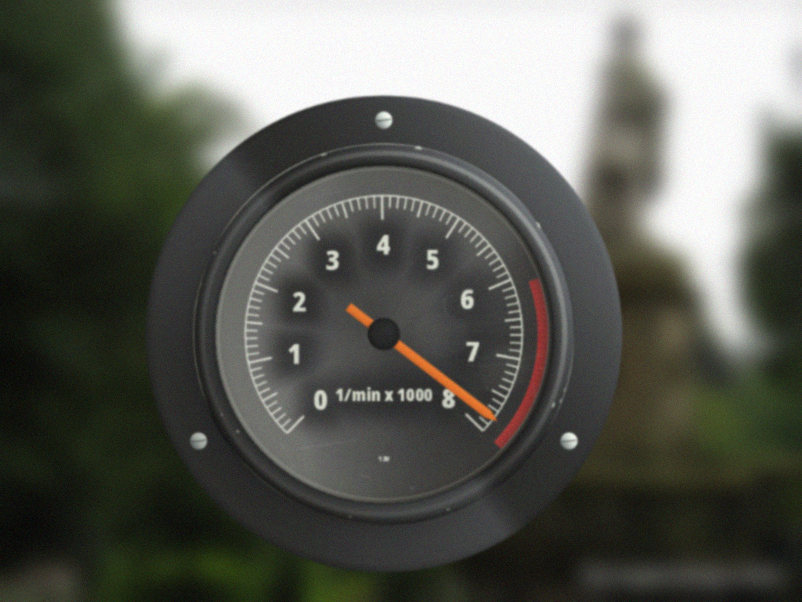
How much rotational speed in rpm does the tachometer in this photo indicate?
7800 rpm
